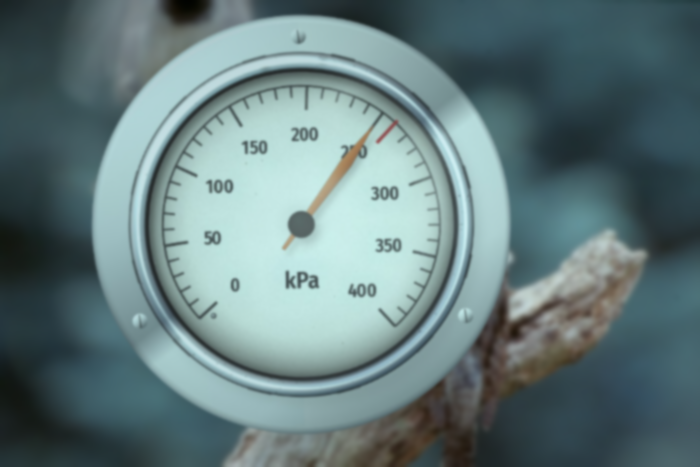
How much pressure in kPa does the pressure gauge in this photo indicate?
250 kPa
